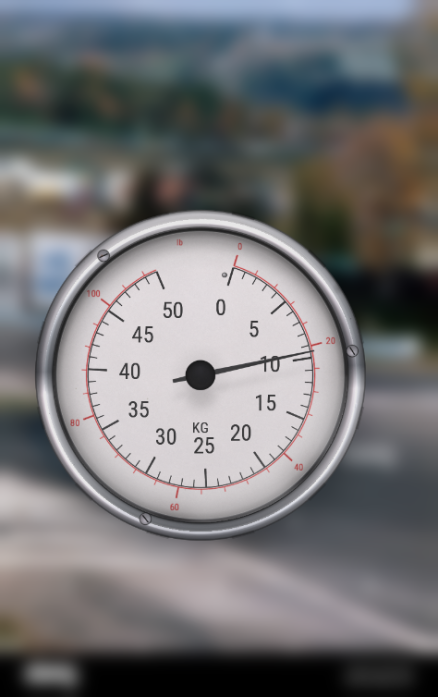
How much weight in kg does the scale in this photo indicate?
9.5 kg
